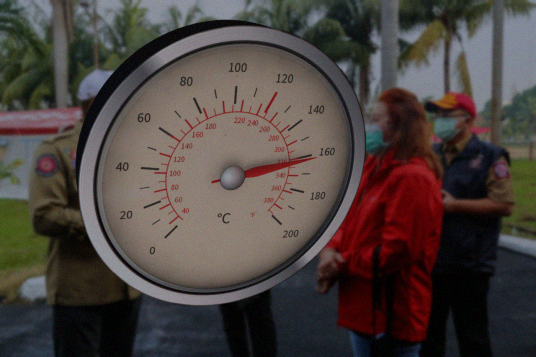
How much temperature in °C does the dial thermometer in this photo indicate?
160 °C
